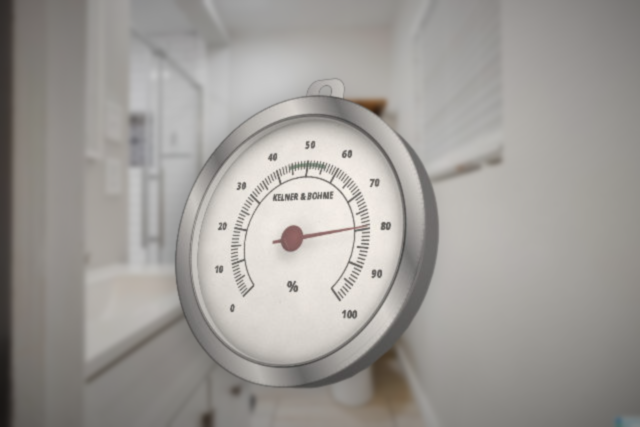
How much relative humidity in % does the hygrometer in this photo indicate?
80 %
